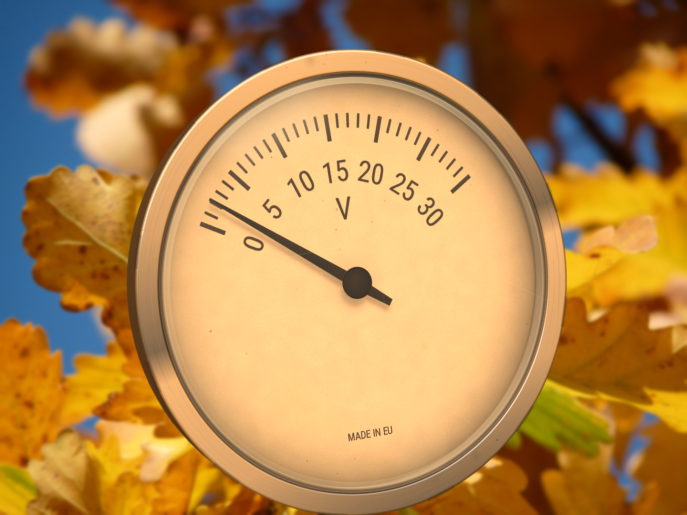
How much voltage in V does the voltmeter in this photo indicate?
2 V
